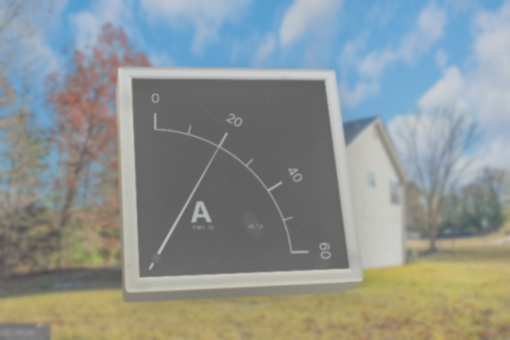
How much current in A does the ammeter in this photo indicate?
20 A
